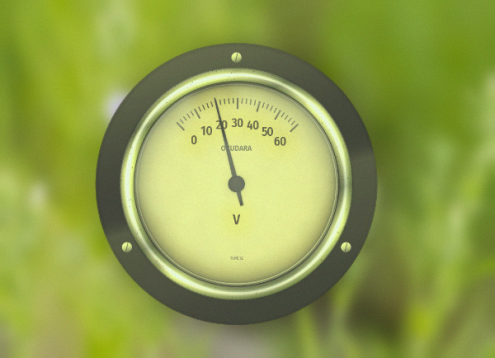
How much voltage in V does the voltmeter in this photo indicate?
20 V
